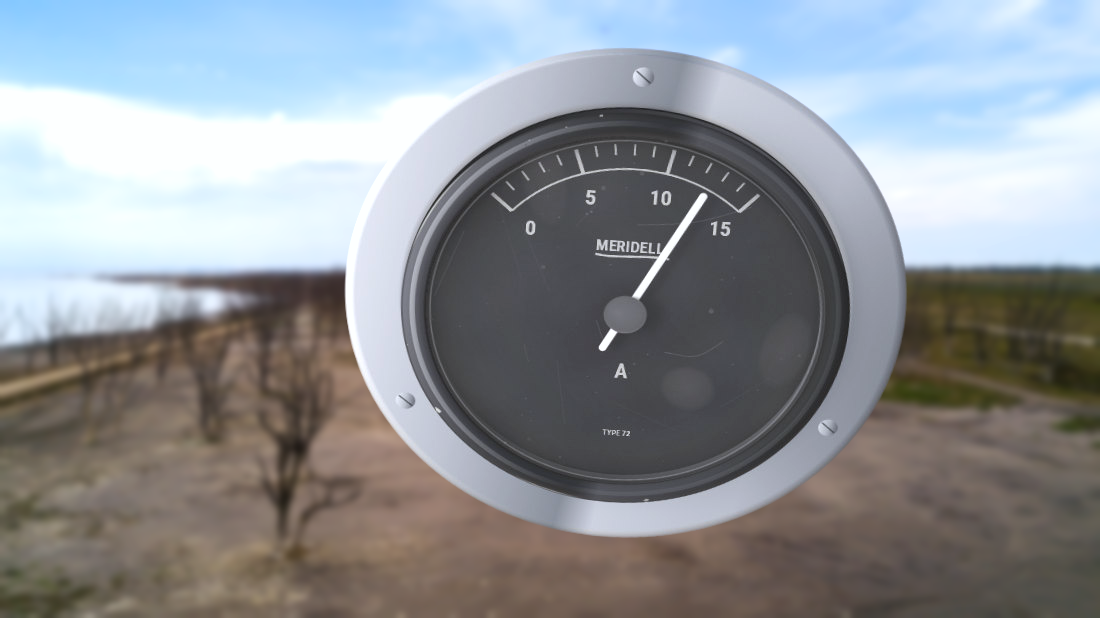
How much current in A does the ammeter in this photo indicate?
12.5 A
